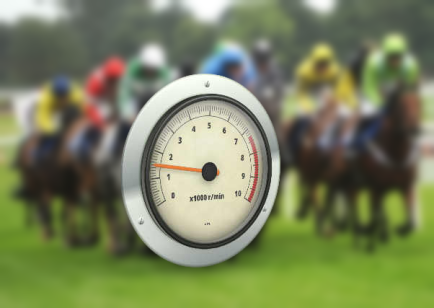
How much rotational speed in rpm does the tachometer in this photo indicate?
1500 rpm
